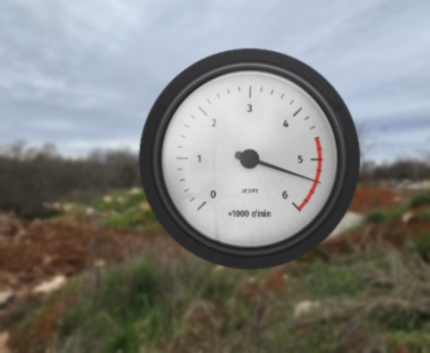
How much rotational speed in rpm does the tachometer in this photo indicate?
5400 rpm
